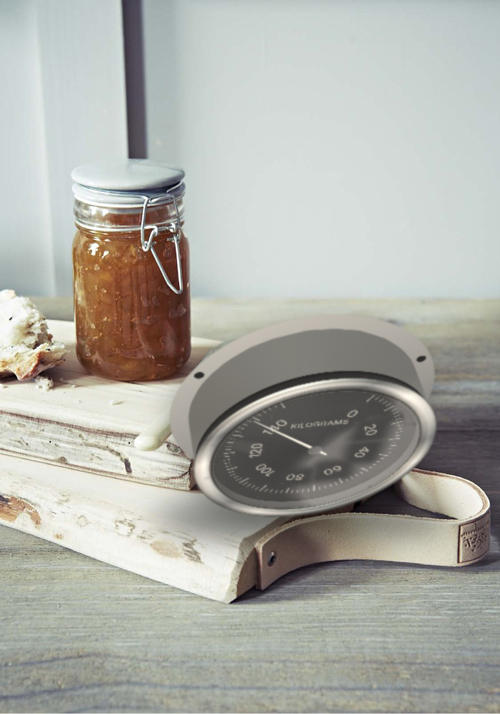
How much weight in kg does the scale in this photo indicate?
140 kg
